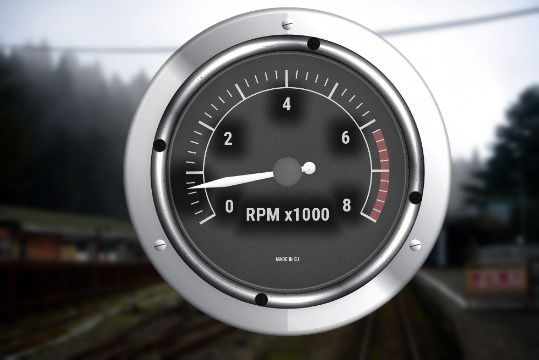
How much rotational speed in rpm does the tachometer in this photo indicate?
700 rpm
